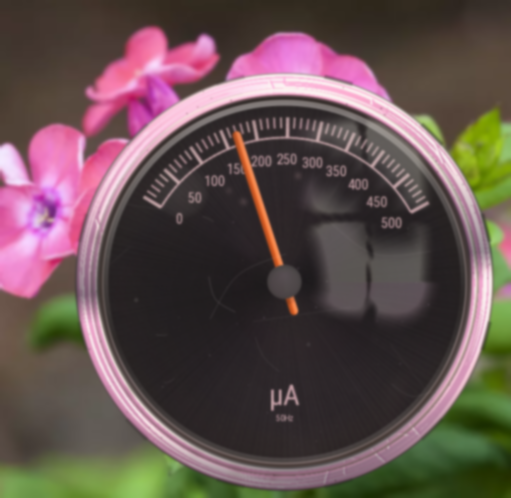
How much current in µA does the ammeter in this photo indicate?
170 µA
